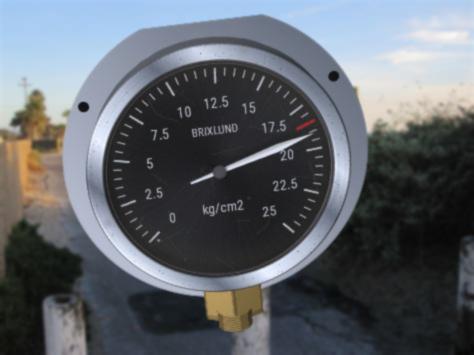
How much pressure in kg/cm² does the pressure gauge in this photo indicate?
19 kg/cm²
